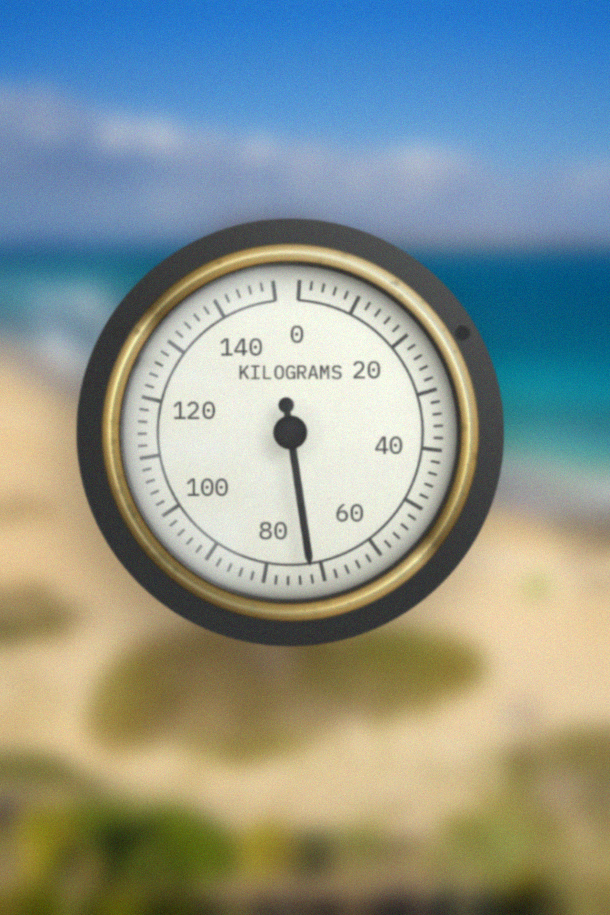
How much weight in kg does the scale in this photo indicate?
72 kg
